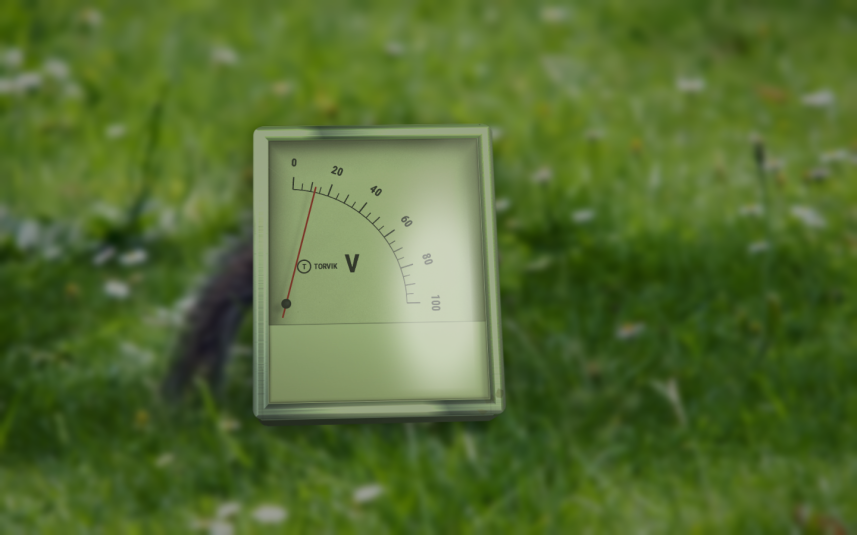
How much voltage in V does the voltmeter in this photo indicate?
12.5 V
